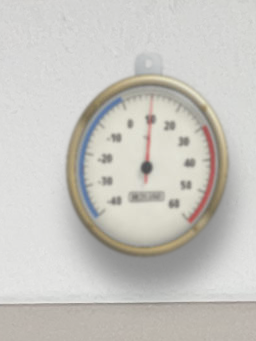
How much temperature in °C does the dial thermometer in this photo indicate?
10 °C
